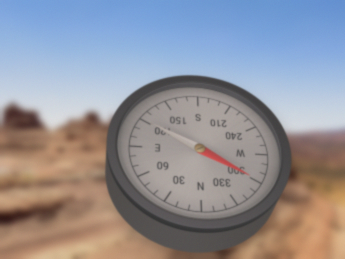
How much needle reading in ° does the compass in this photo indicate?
300 °
